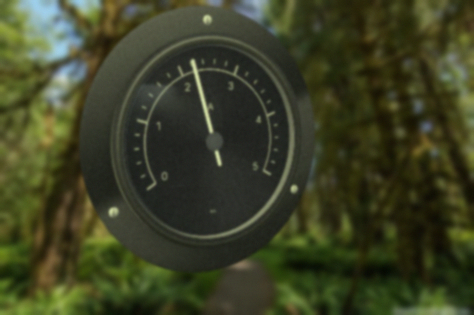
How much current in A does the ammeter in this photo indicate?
2.2 A
